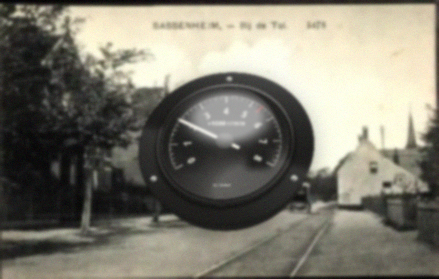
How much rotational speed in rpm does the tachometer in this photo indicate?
2000 rpm
